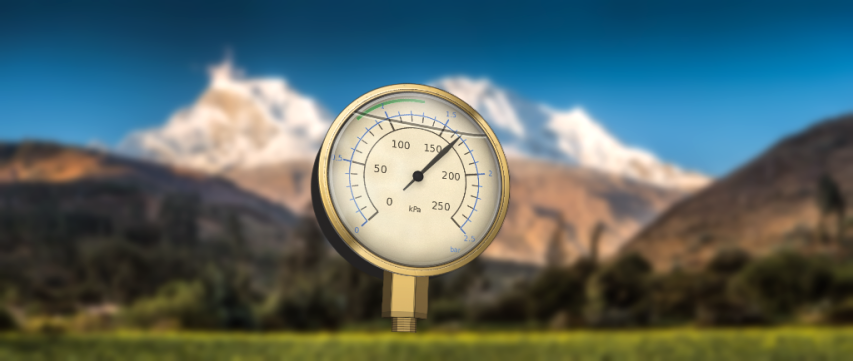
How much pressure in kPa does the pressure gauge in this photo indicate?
165 kPa
